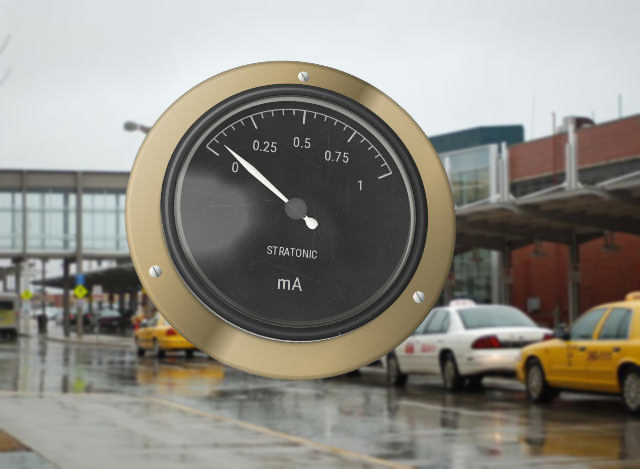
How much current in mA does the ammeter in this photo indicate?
0.05 mA
